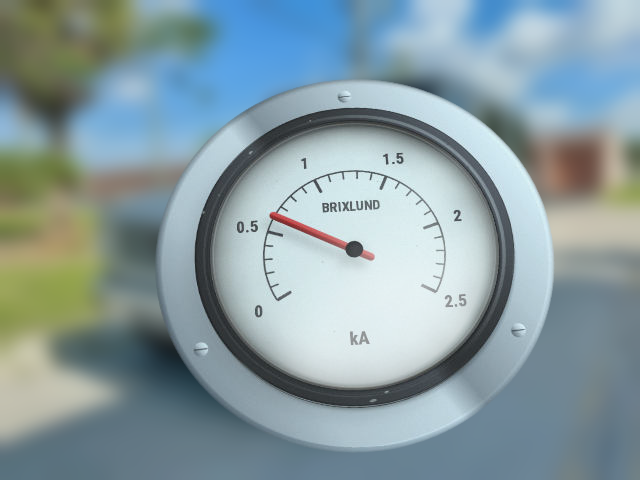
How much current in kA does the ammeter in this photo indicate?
0.6 kA
